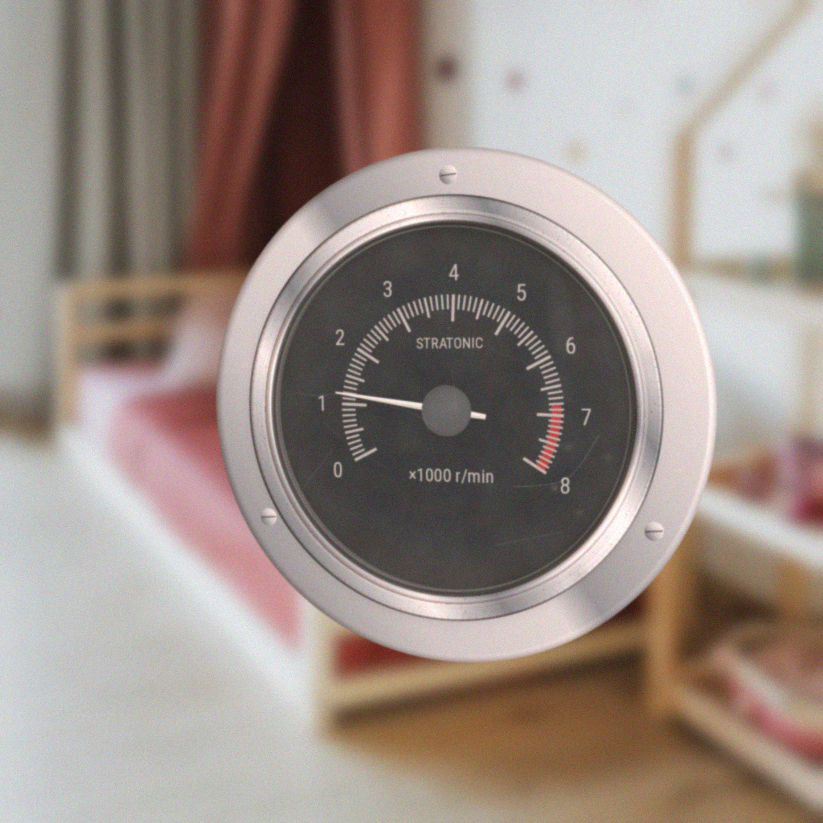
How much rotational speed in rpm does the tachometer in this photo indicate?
1200 rpm
